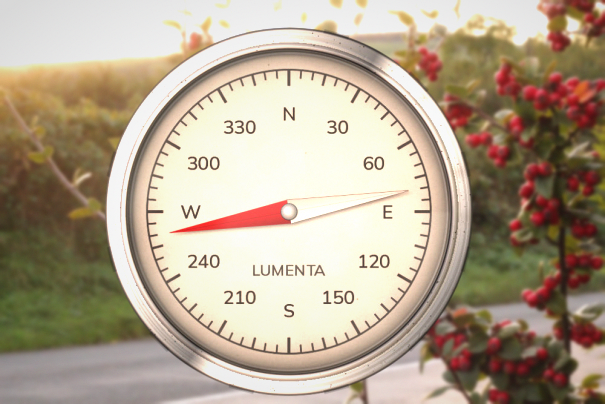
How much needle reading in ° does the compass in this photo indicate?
260 °
